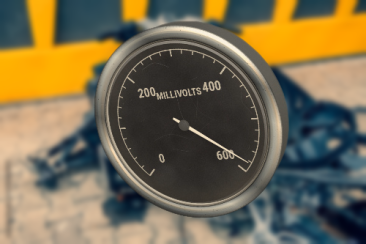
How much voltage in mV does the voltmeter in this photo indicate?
580 mV
